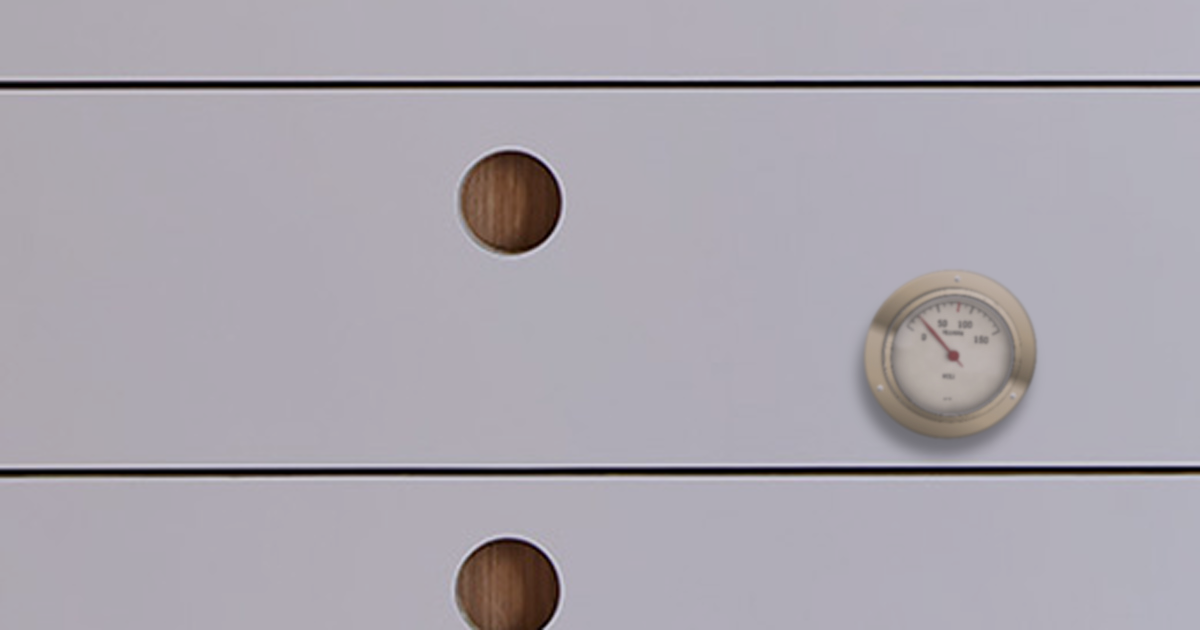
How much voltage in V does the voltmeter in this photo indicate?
20 V
